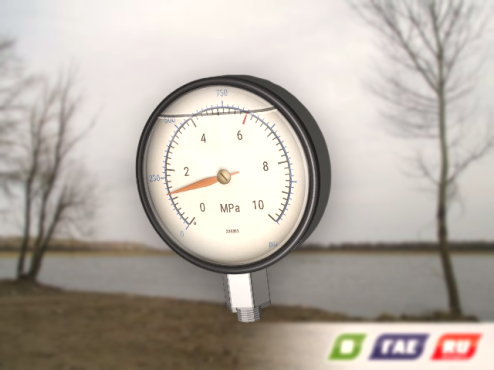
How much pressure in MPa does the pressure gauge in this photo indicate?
1.2 MPa
